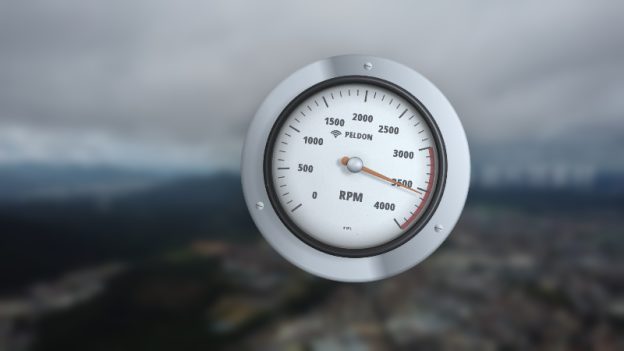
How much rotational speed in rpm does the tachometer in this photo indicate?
3550 rpm
